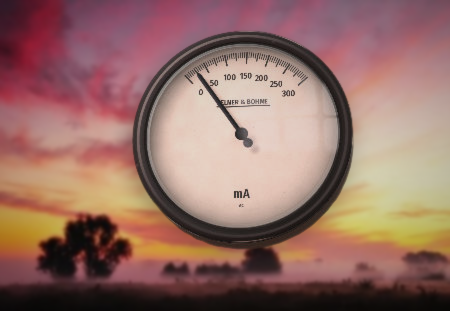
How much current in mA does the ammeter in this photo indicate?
25 mA
